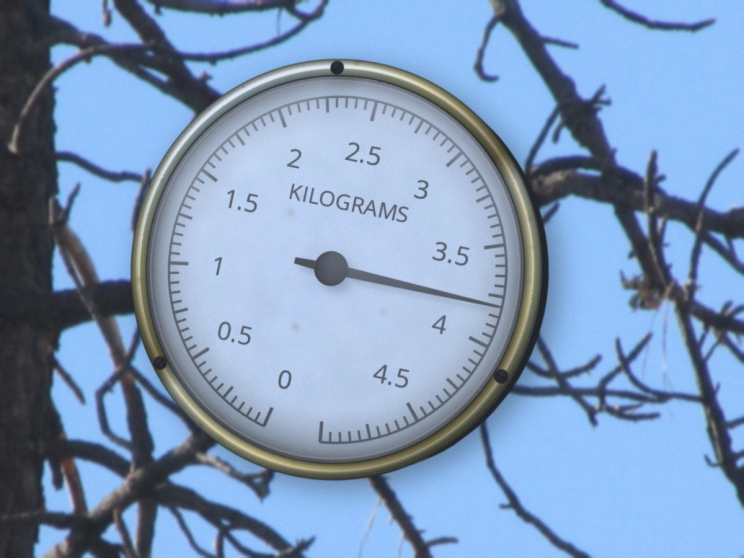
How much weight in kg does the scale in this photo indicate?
3.8 kg
